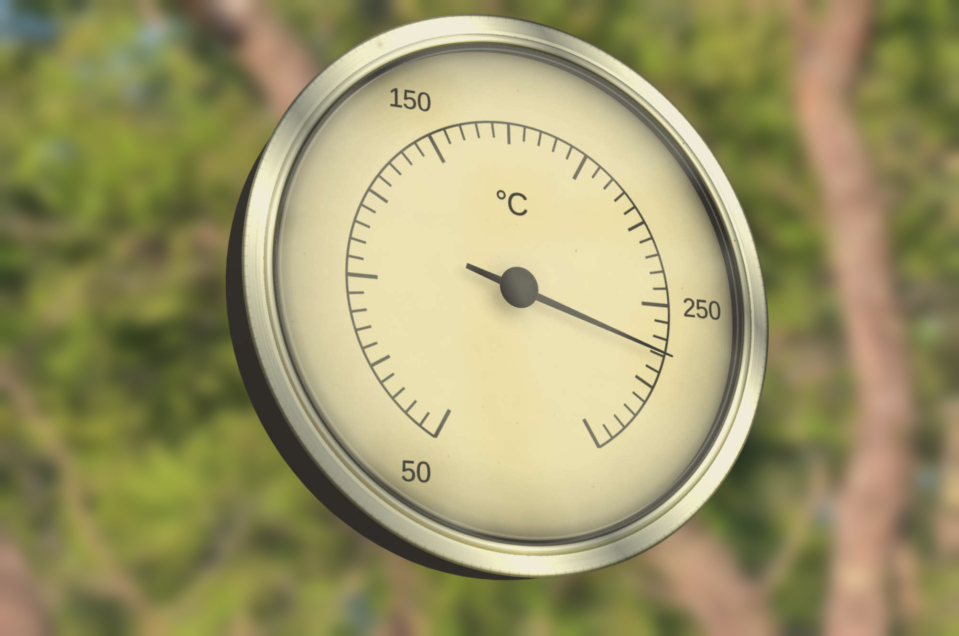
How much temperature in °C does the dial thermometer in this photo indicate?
265 °C
